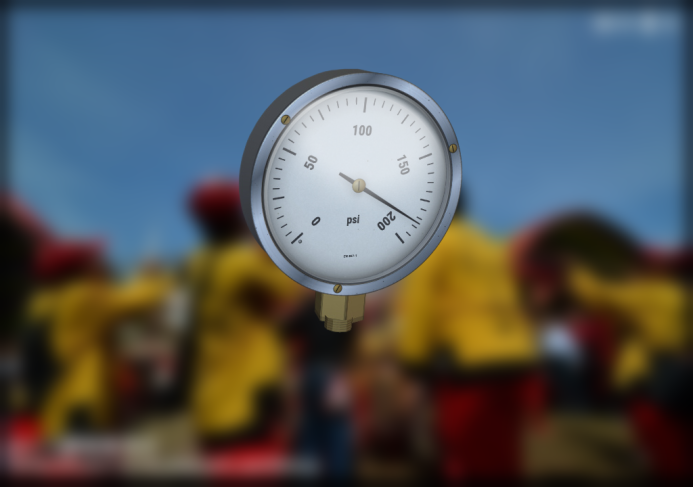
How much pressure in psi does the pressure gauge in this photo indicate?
187.5 psi
